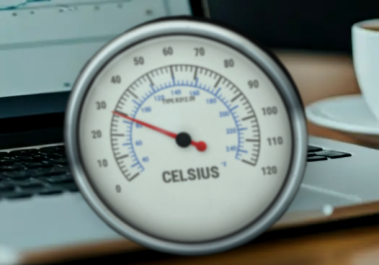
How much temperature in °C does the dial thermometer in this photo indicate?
30 °C
